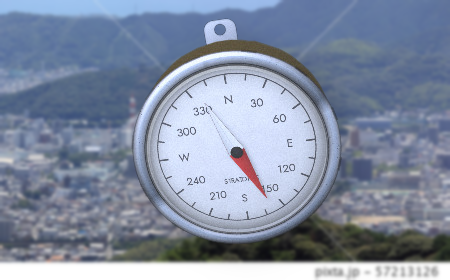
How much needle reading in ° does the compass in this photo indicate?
157.5 °
